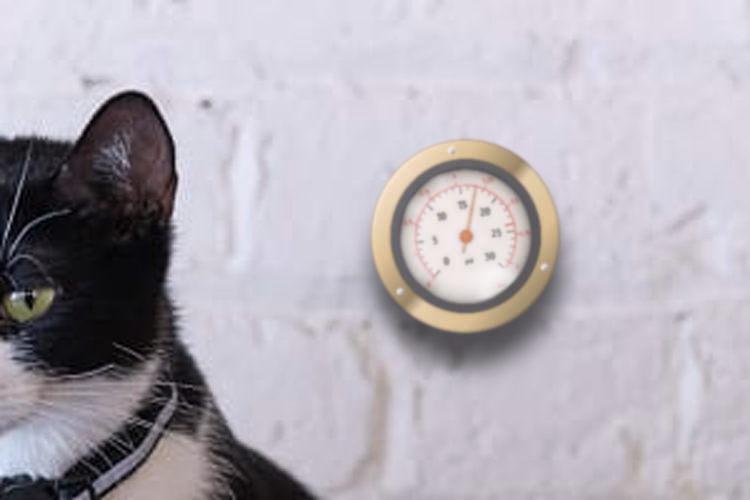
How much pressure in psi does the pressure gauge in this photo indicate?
17 psi
